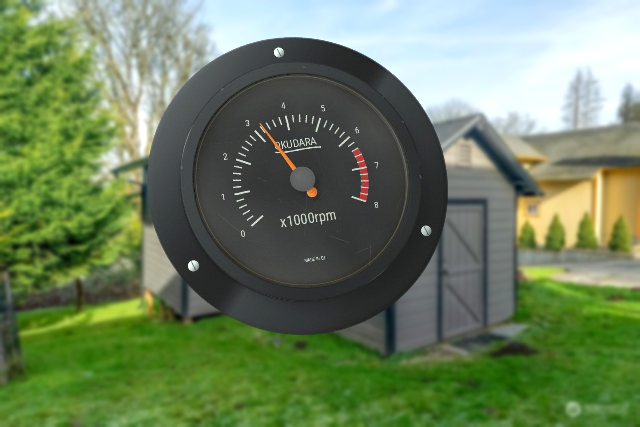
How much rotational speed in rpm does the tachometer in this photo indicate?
3200 rpm
